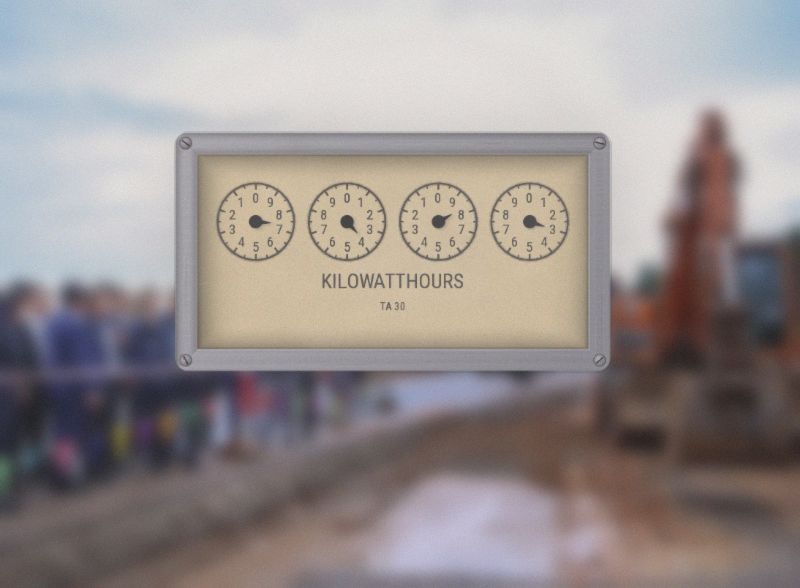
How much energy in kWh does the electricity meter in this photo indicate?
7383 kWh
